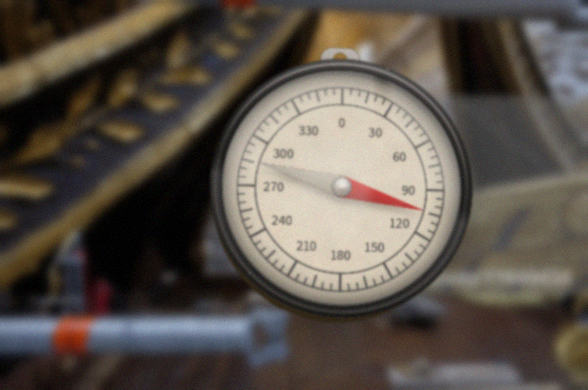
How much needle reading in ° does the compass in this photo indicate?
105 °
